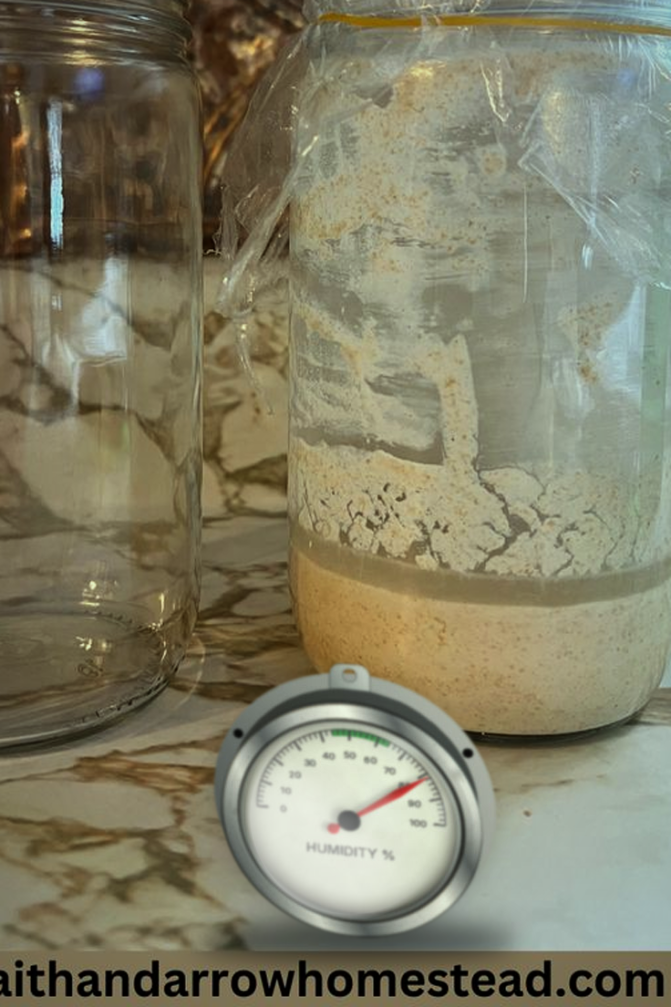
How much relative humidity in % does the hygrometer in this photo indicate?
80 %
